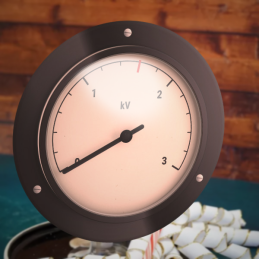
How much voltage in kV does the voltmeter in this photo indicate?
0 kV
